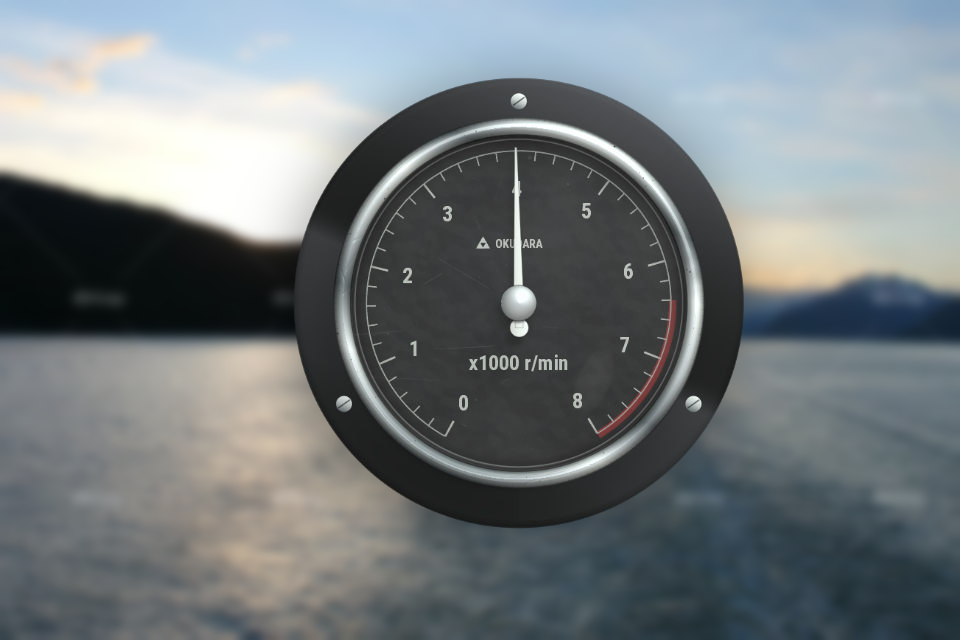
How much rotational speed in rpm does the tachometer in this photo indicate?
4000 rpm
